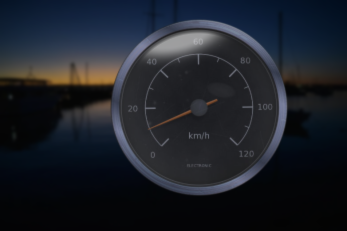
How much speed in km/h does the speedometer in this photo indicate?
10 km/h
